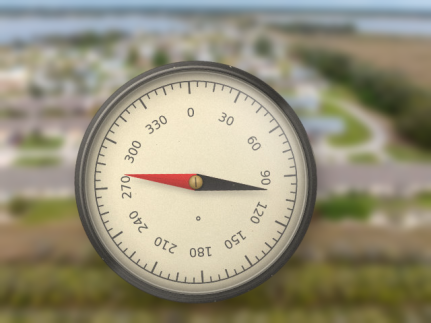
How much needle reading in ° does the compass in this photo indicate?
280 °
